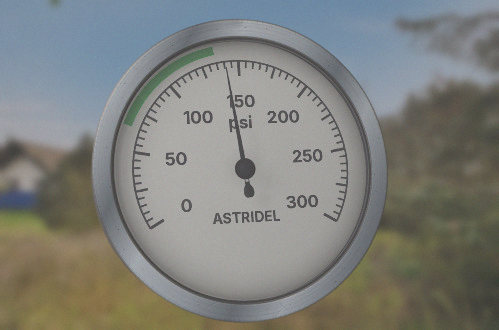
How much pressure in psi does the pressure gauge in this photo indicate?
140 psi
